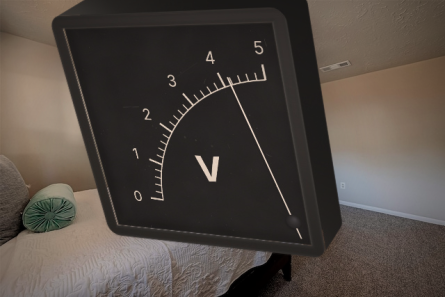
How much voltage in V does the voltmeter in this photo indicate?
4.2 V
